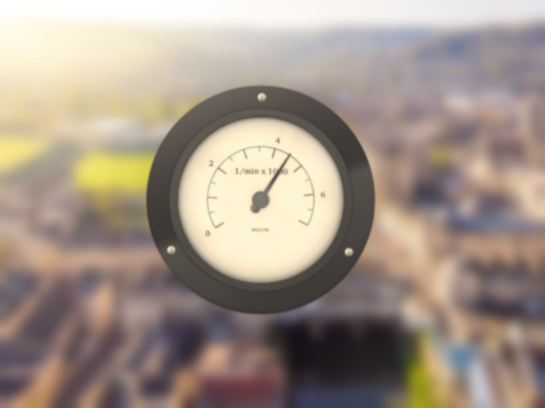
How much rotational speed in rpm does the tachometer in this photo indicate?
4500 rpm
